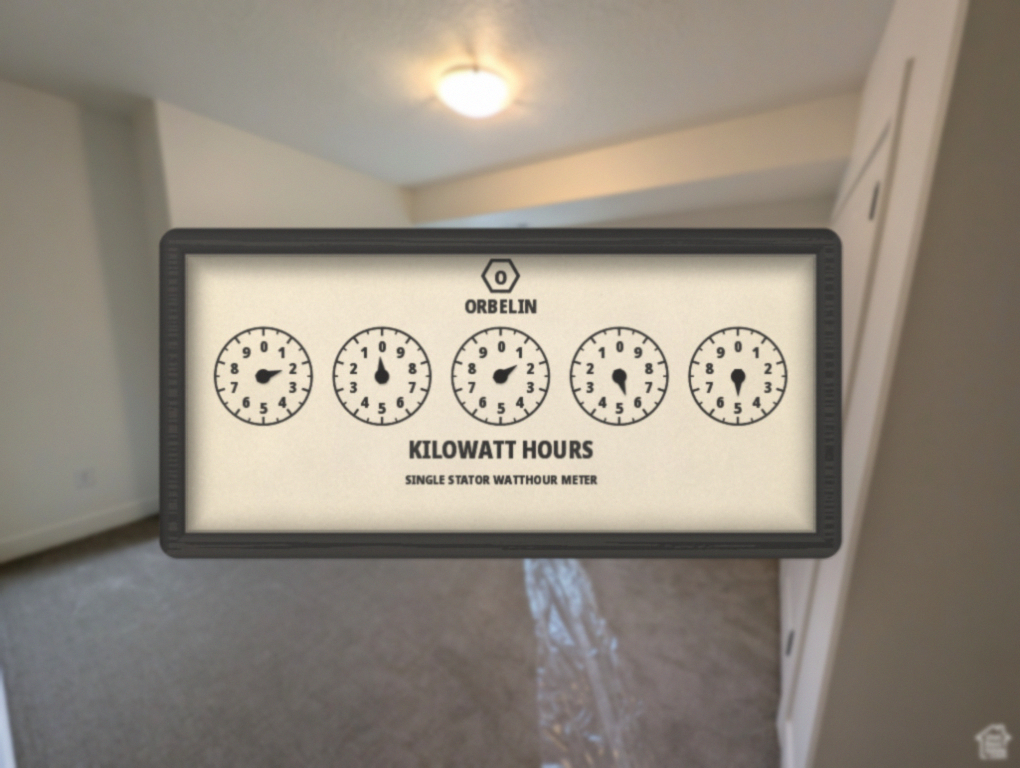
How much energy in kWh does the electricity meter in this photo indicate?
20155 kWh
